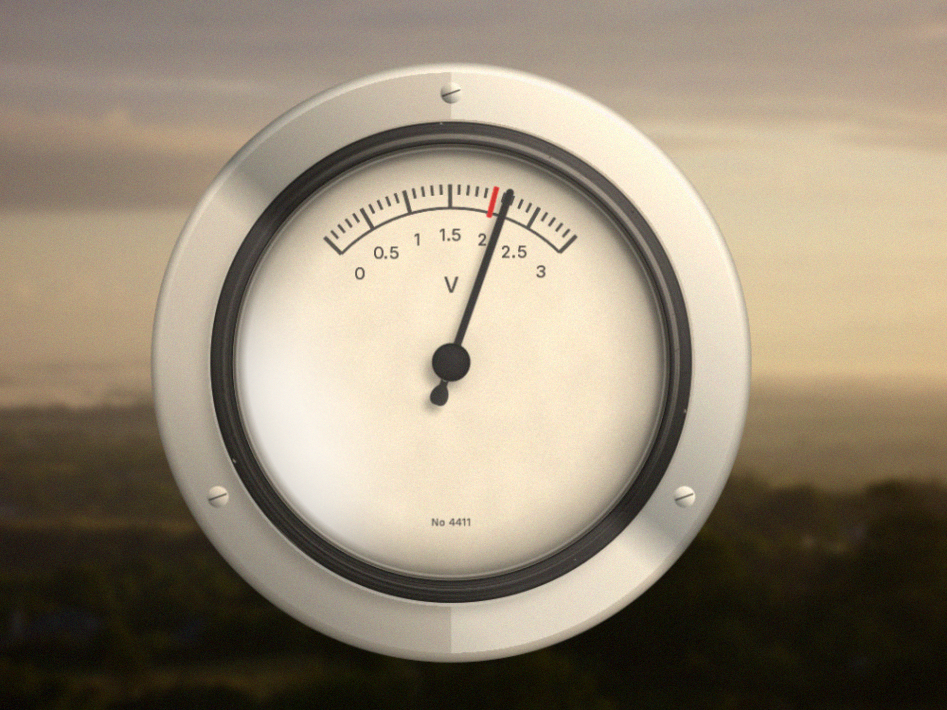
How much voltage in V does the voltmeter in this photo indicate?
2.15 V
